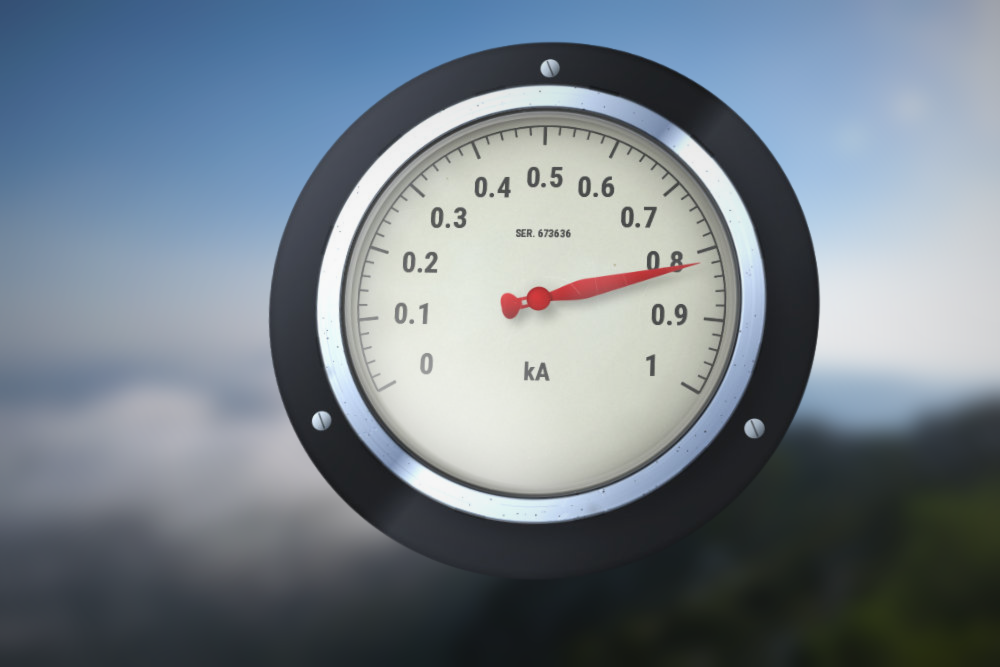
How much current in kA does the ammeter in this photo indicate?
0.82 kA
